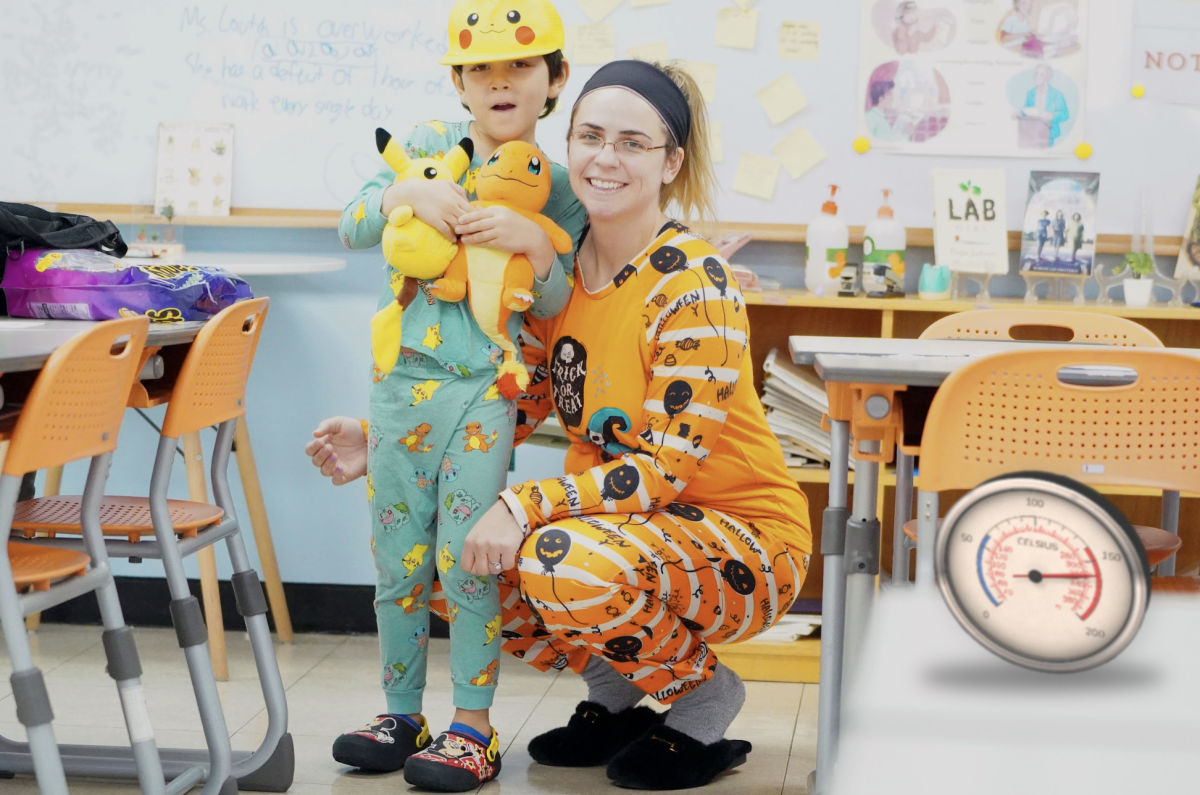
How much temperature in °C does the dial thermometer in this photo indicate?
160 °C
